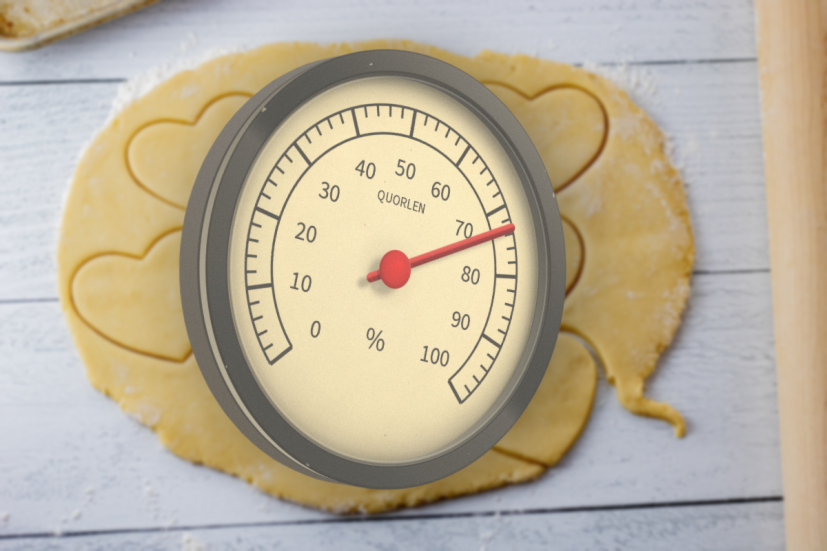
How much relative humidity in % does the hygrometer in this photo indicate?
73 %
